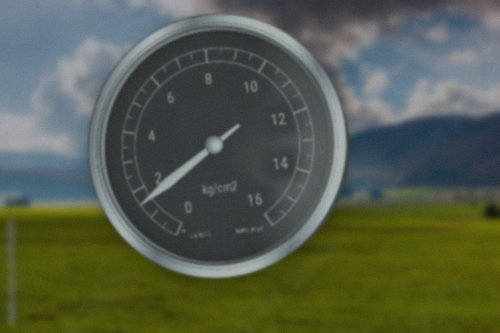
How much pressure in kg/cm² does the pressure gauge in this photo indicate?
1.5 kg/cm²
